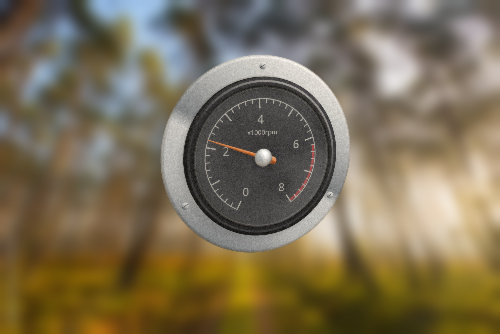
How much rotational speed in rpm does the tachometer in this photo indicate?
2200 rpm
